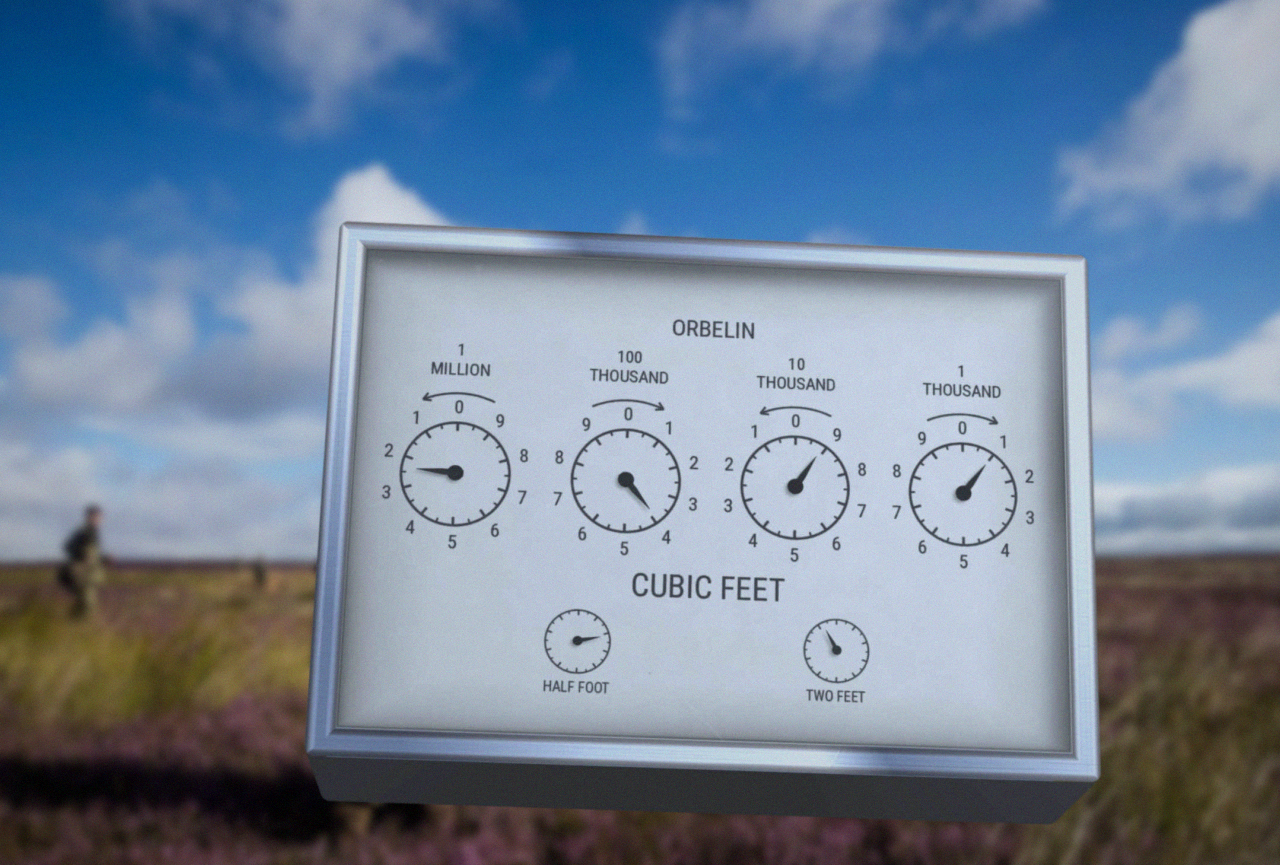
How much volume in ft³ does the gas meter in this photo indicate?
239100 ft³
